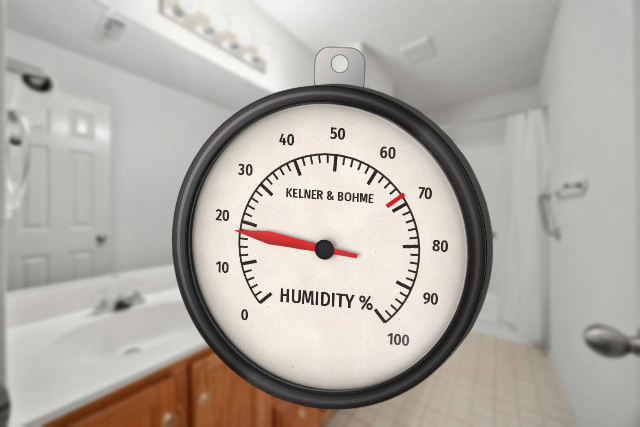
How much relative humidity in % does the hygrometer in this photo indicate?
18 %
